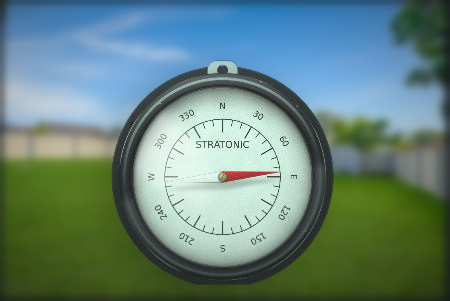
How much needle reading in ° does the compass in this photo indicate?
85 °
